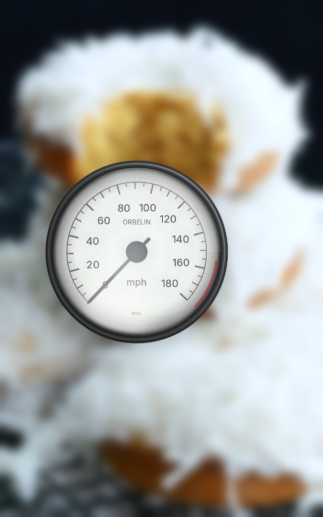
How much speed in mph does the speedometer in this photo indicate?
0 mph
